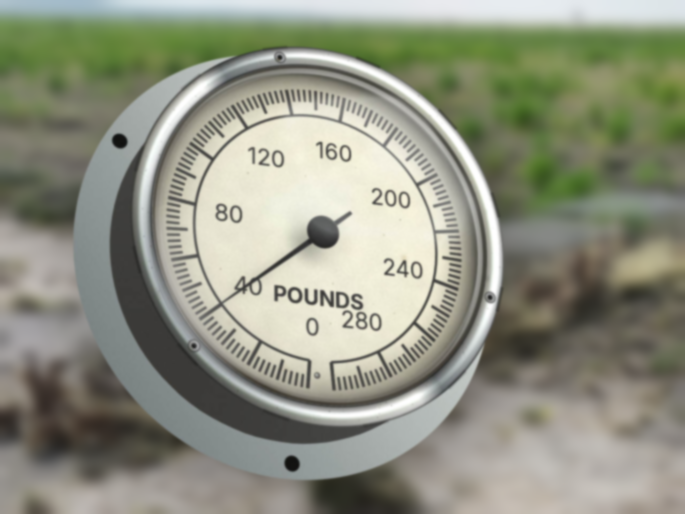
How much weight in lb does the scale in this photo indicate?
40 lb
